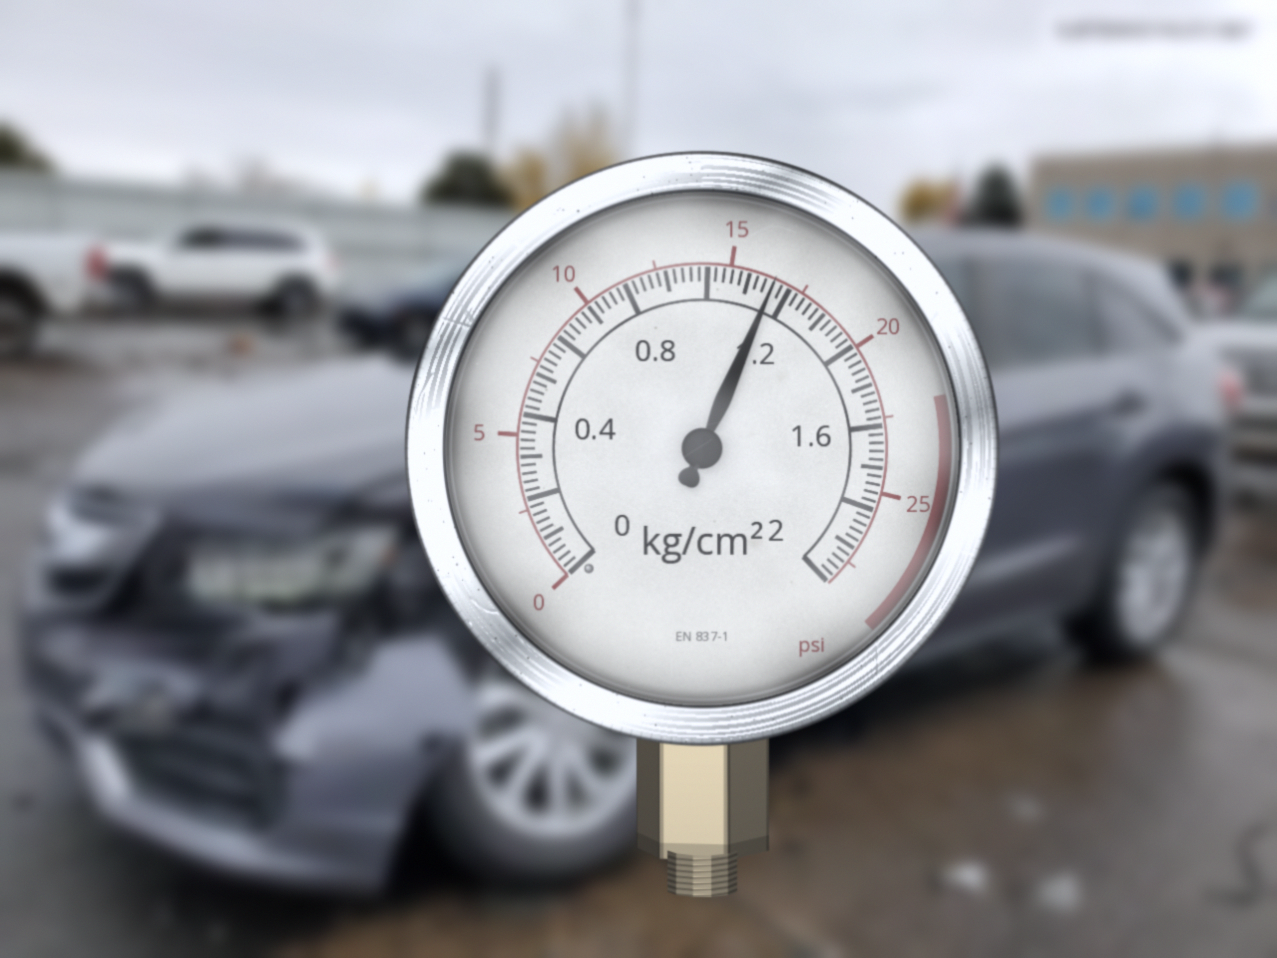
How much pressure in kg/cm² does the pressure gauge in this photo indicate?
1.16 kg/cm²
